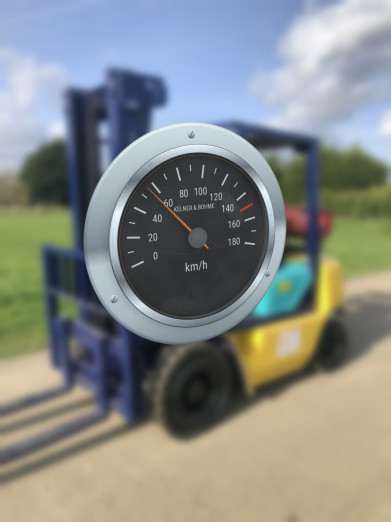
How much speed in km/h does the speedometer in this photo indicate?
55 km/h
